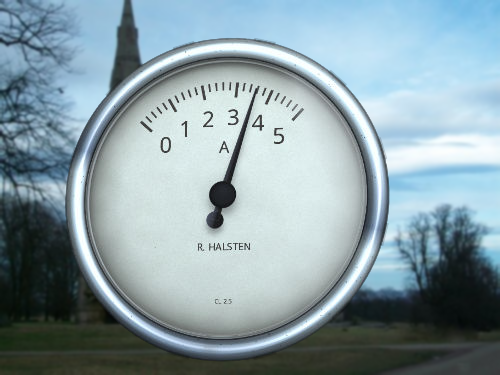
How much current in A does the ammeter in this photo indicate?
3.6 A
